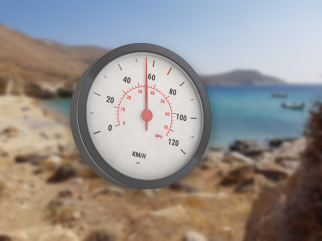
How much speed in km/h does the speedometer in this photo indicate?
55 km/h
